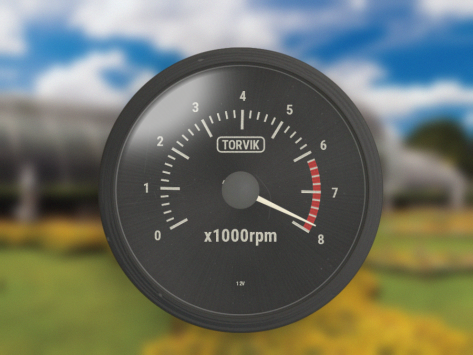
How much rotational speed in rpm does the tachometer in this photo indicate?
7800 rpm
